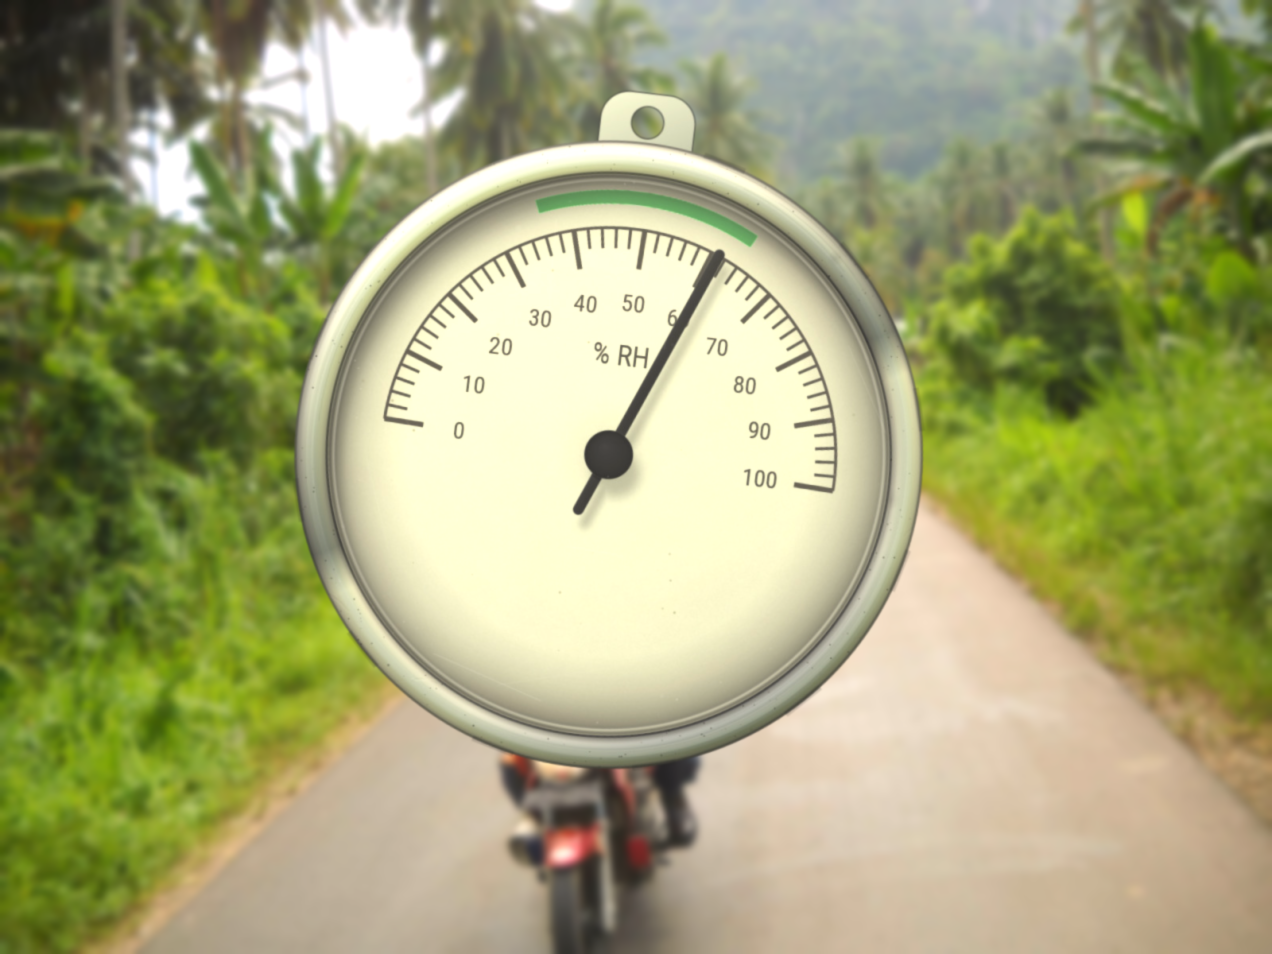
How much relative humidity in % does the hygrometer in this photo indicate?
61 %
